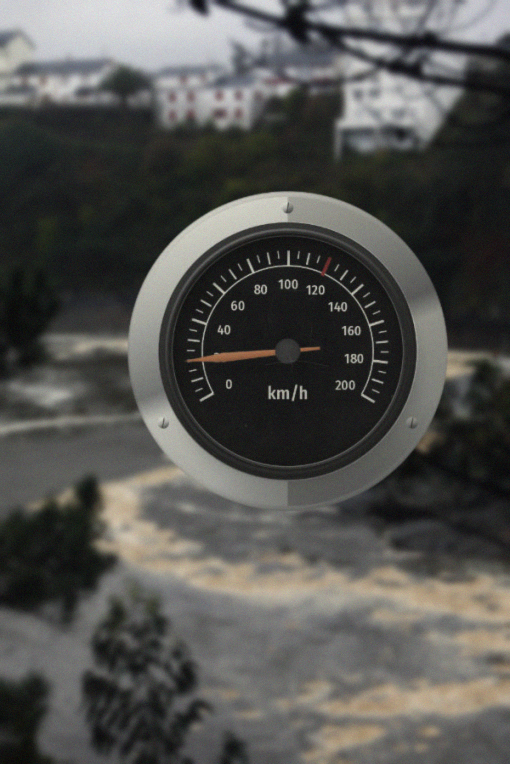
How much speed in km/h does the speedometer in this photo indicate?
20 km/h
